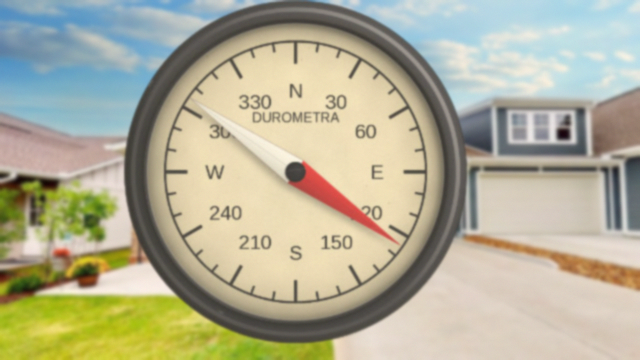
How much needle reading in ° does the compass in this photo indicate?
125 °
